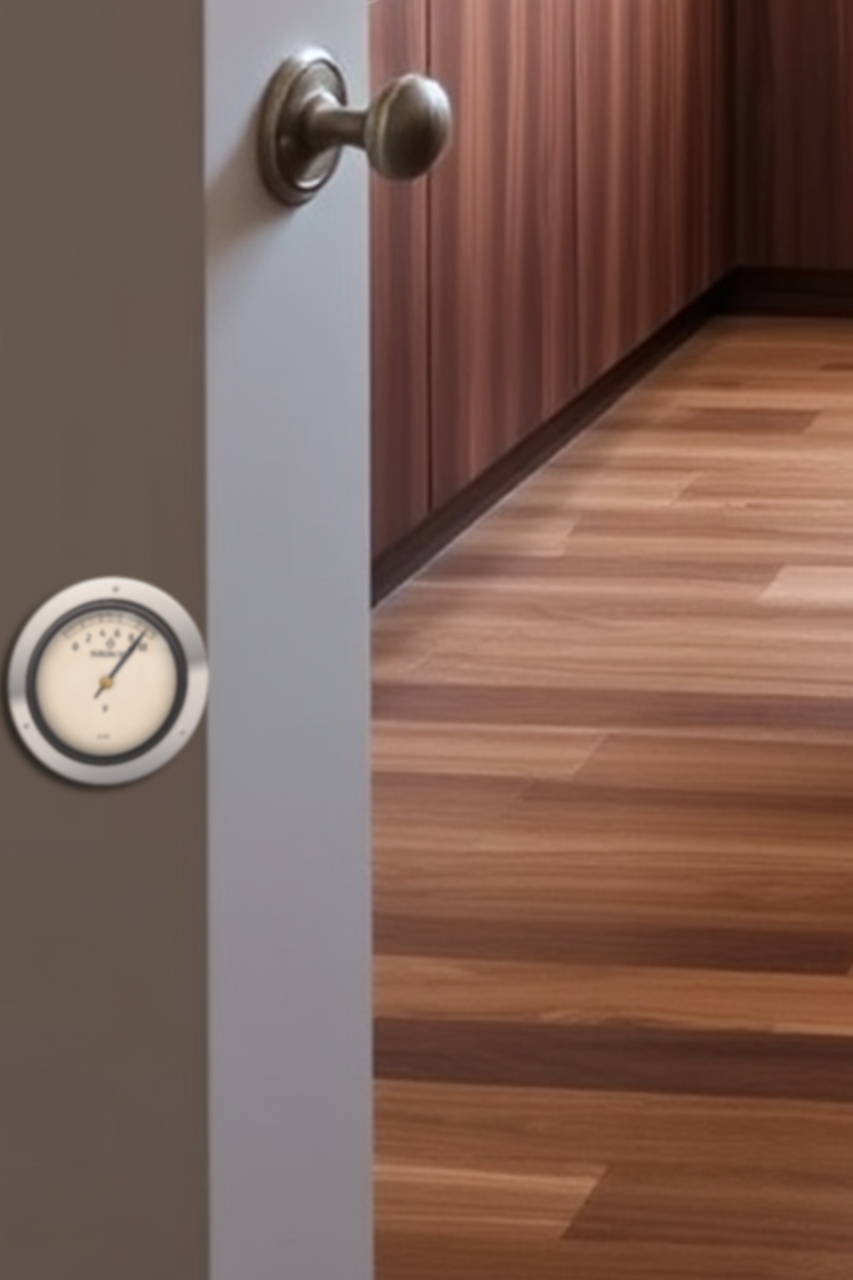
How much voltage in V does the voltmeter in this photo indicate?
9 V
